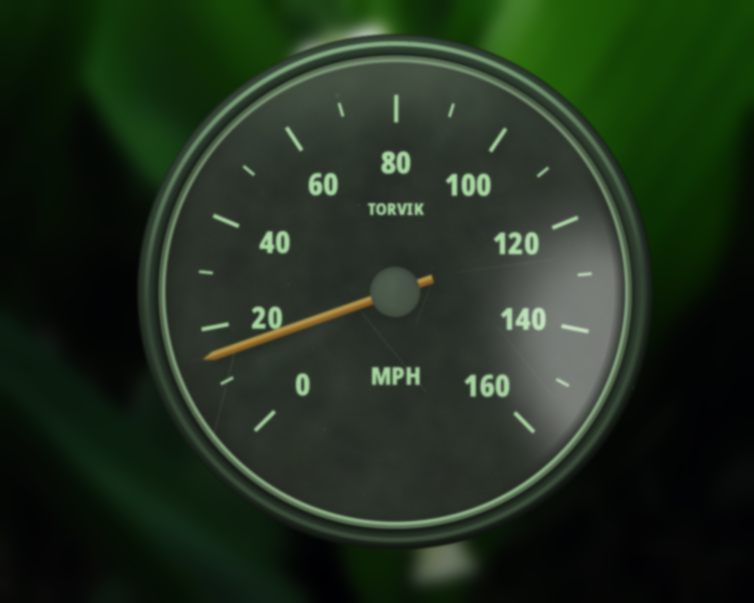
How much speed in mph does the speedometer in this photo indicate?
15 mph
